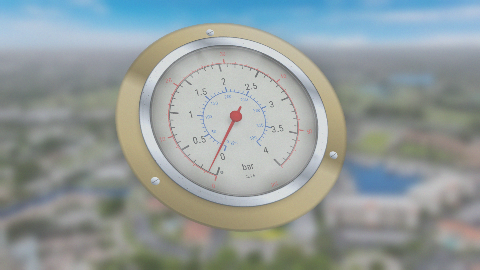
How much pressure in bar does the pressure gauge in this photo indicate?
0.1 bar
